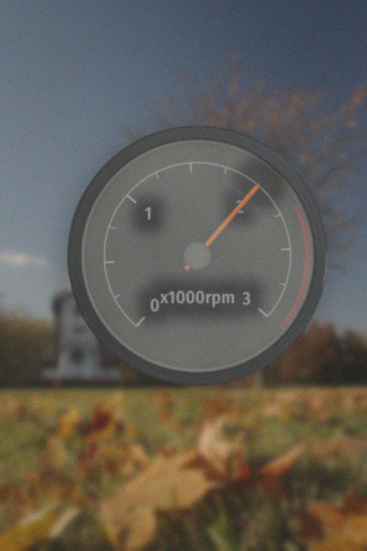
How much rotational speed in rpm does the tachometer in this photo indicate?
2000 rpm
